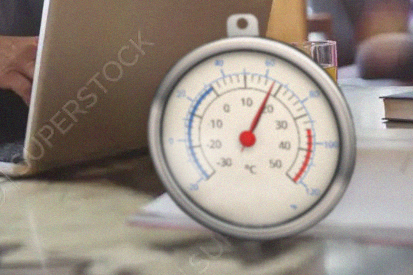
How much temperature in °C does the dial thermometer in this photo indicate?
18 °C
